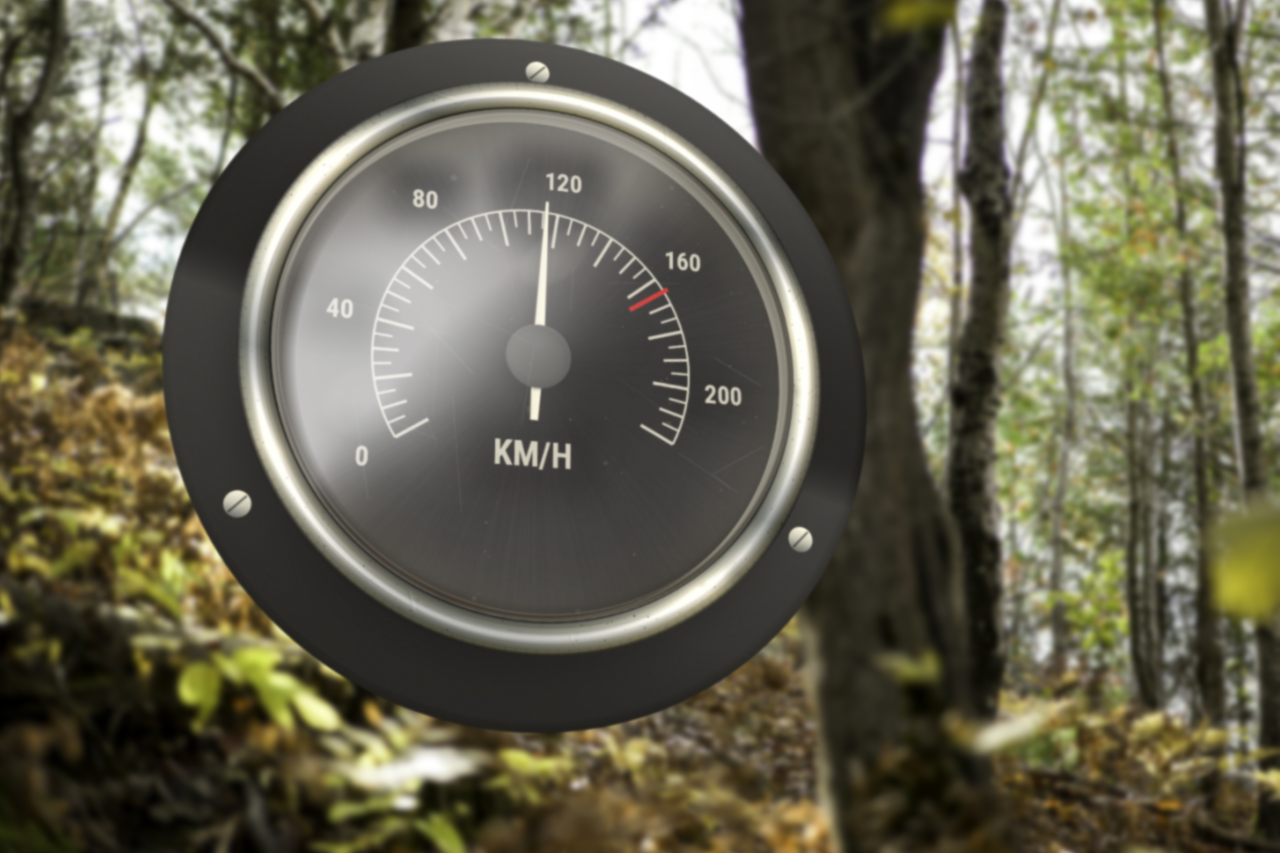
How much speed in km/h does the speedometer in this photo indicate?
115 km/h
